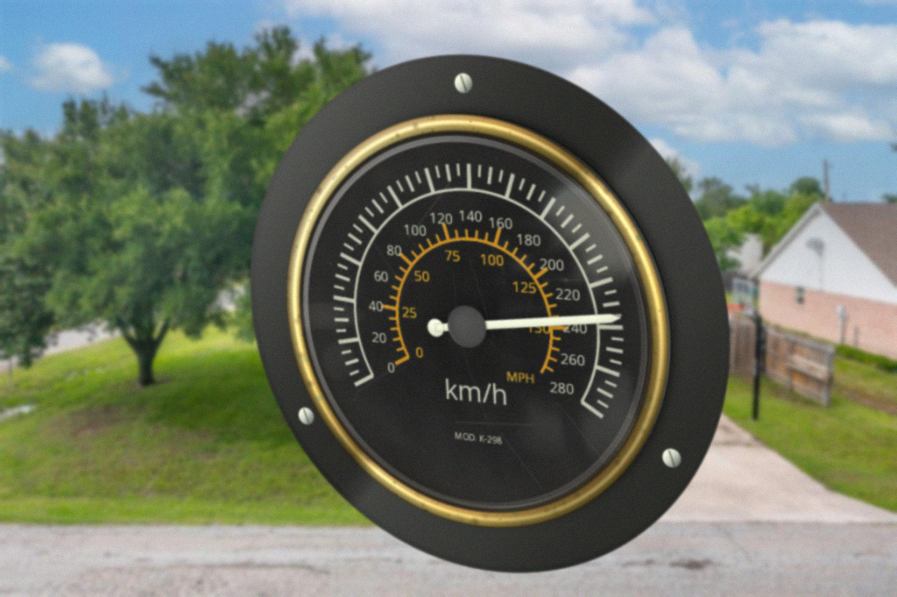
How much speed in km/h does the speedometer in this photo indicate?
235 km/h
